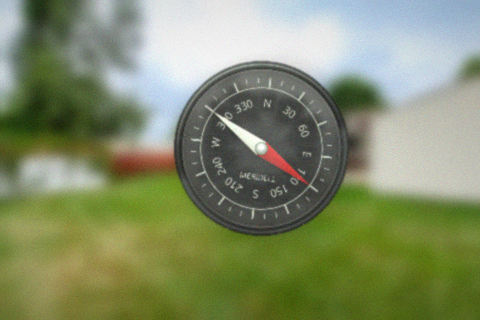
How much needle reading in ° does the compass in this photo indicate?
120 °
